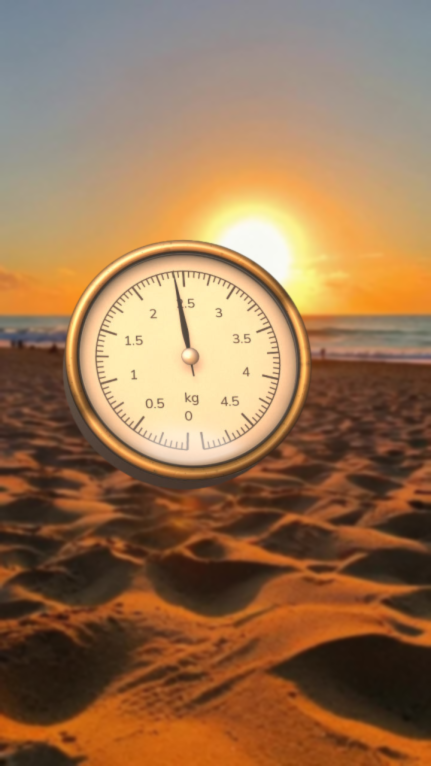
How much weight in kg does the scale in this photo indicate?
2.4 kg
